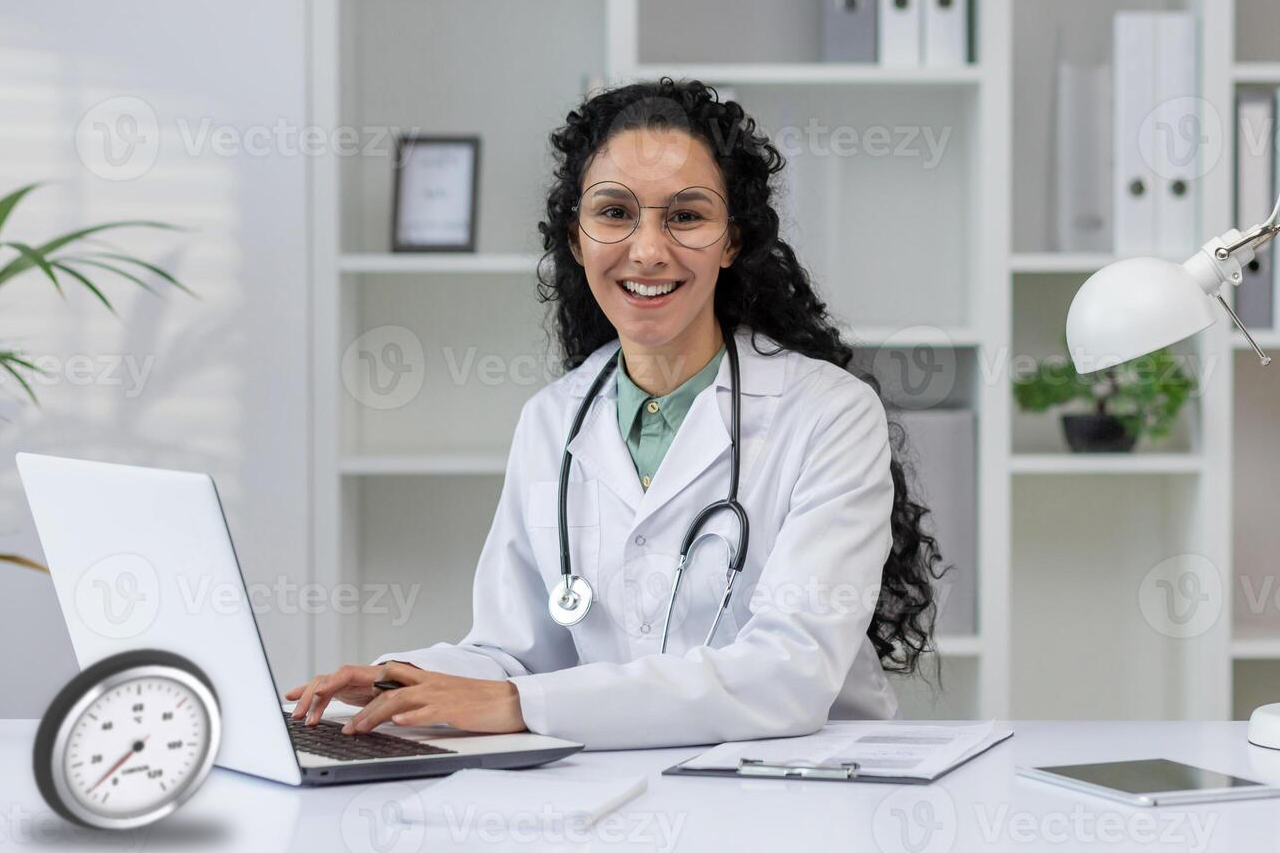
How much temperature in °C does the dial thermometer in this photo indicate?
8 °C
